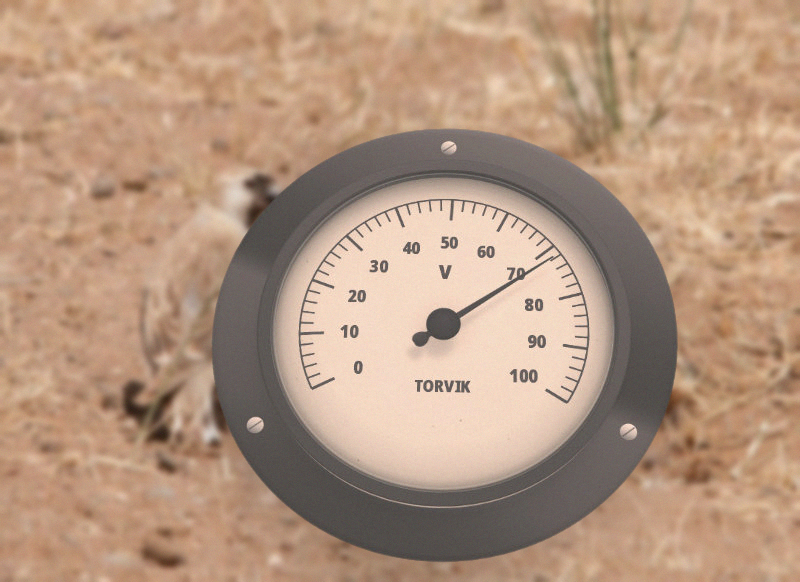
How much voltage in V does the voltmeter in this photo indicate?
72 V
